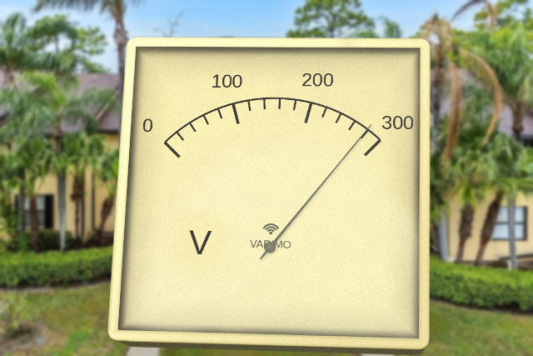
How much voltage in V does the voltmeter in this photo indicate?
280 V
